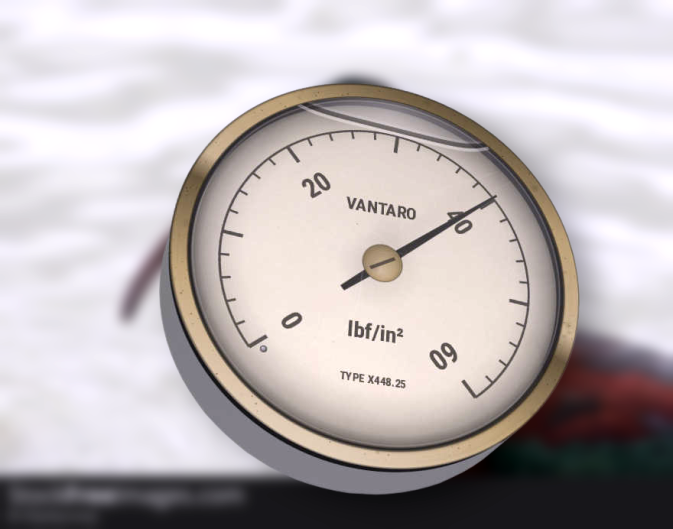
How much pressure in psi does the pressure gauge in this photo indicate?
40 psi
